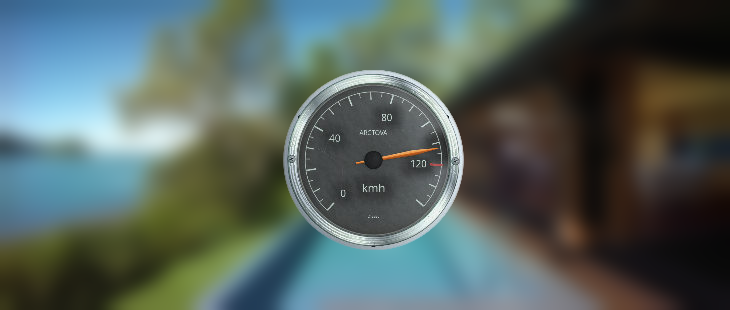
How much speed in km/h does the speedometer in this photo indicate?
112.5 km/h
